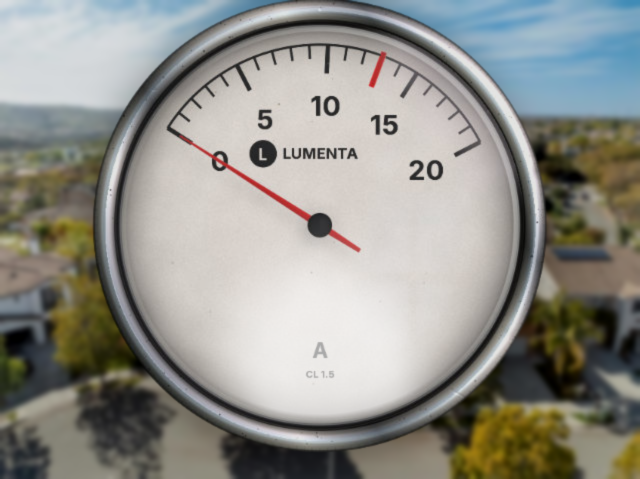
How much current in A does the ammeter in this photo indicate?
0 A
